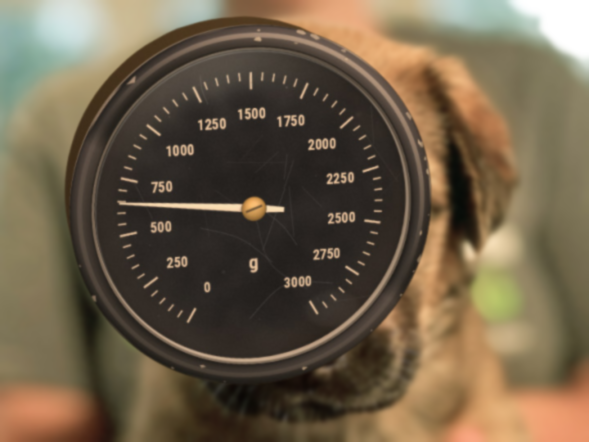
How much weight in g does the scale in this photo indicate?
650 g
